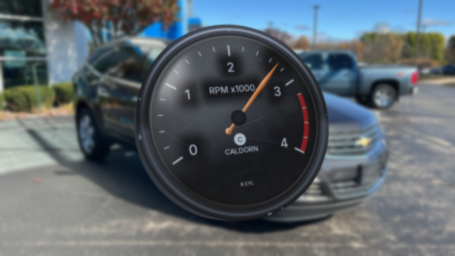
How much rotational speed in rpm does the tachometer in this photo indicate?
2700 rpm
